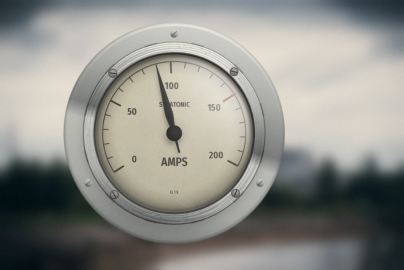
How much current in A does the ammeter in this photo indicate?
90 A
